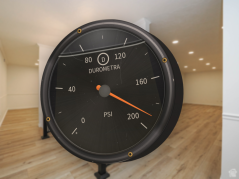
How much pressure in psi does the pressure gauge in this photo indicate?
190 psi
